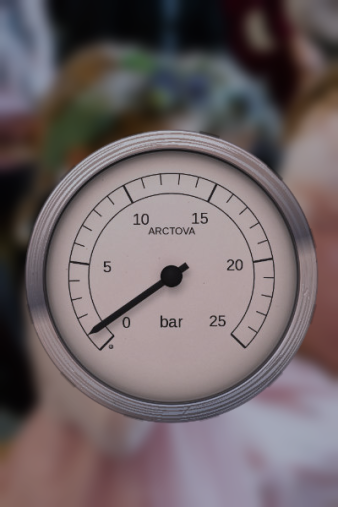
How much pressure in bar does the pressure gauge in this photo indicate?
1 bar
